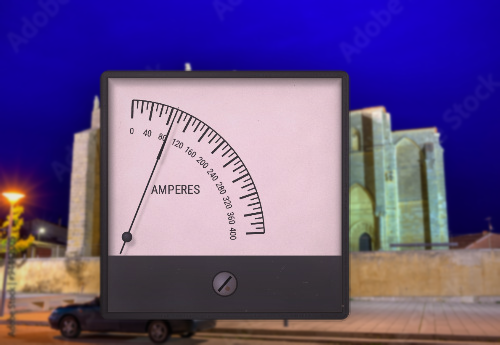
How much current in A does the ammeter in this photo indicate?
90 A
